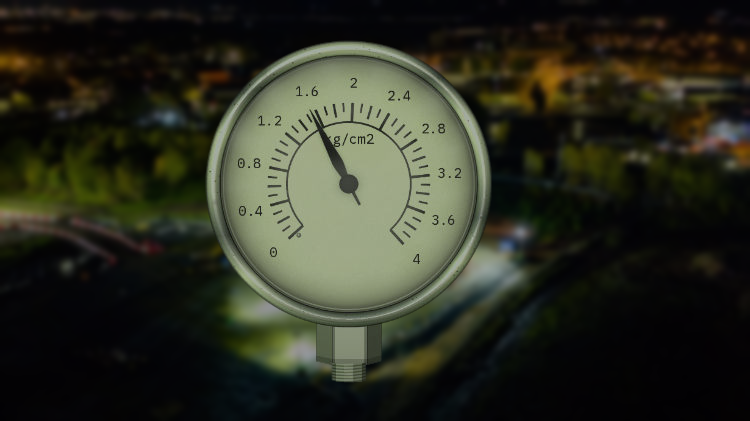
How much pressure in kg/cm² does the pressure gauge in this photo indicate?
1.55 kg/cm²
